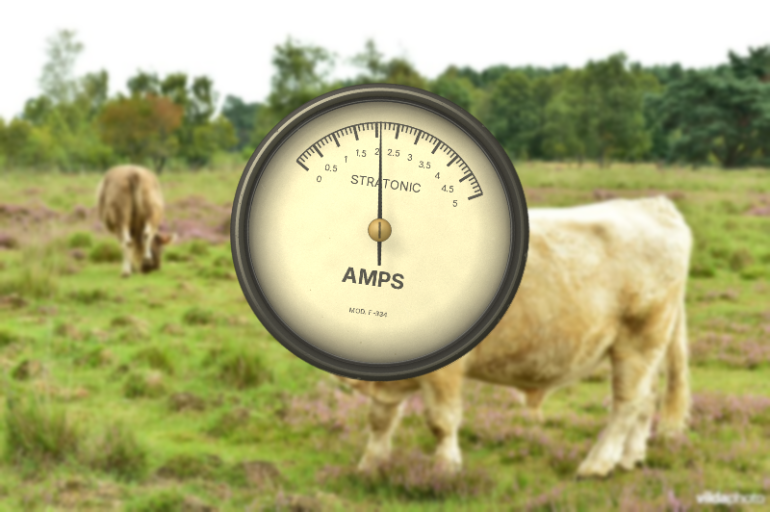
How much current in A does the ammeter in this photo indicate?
2.1 A
